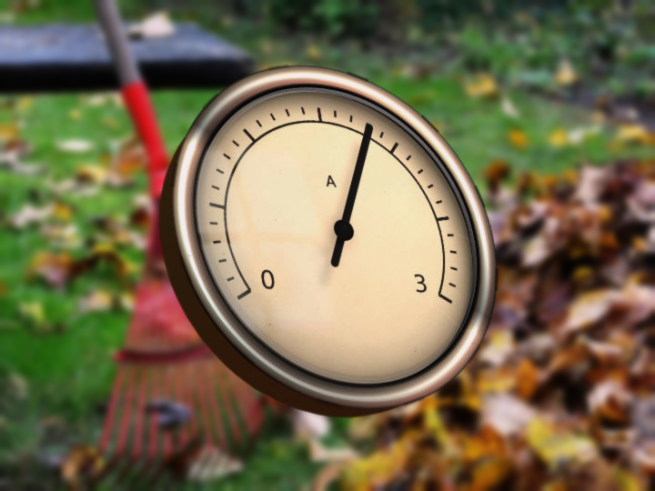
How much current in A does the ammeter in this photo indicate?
1.8 A
